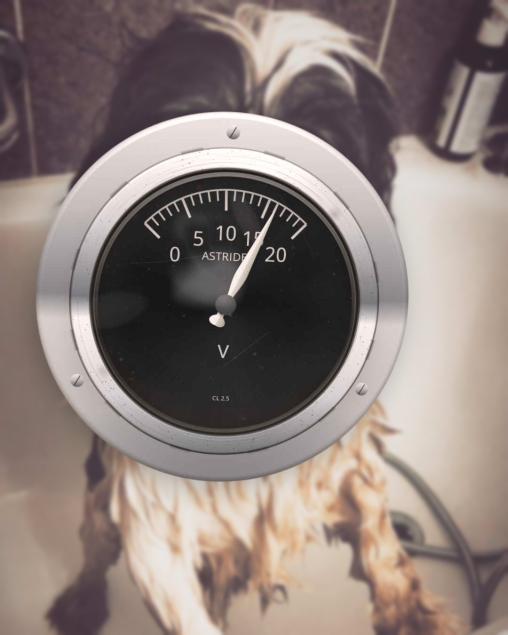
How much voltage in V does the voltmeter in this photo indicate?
16 V
